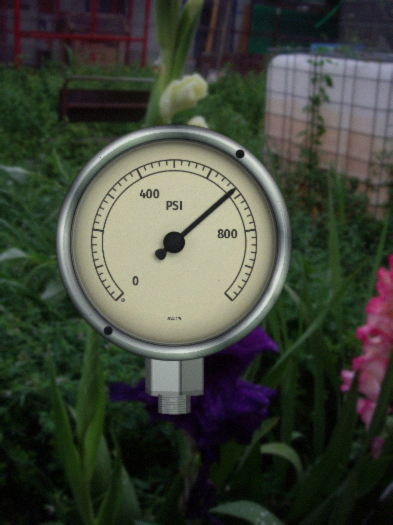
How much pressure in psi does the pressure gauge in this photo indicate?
680 psi
